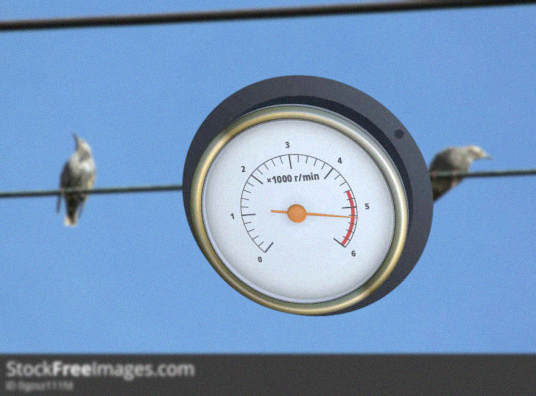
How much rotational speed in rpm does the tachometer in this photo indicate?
5200 rpm
